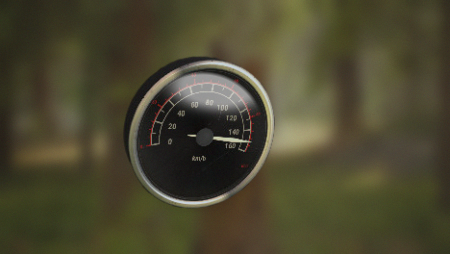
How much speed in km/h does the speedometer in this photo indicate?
150 km/h
